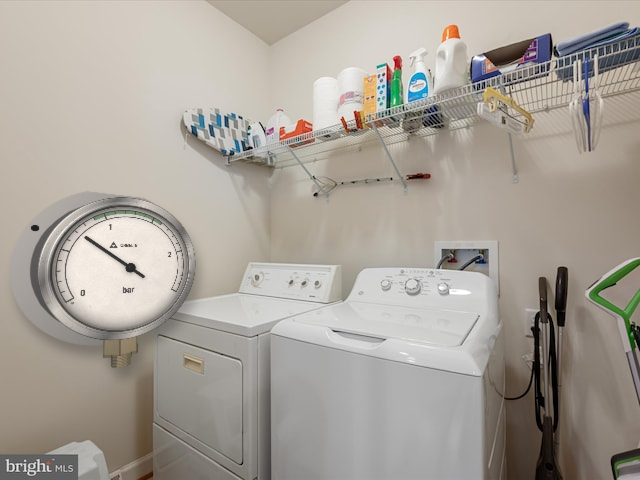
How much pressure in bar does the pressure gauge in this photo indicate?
0.7 bar
